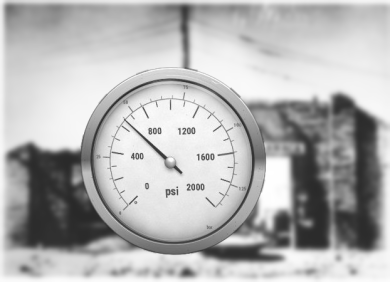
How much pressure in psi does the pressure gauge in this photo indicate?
650 psi
